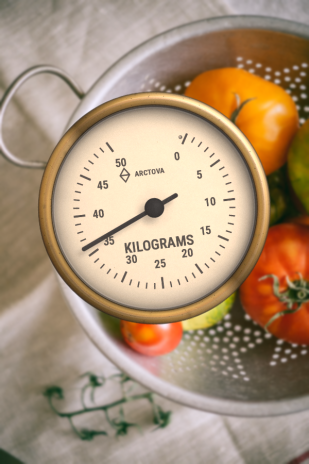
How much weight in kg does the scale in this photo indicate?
36 kg
